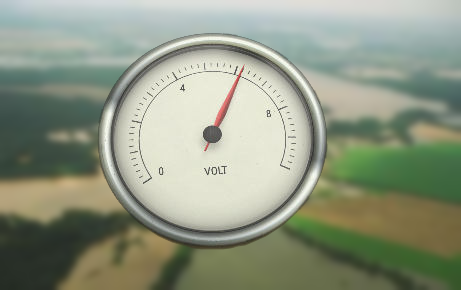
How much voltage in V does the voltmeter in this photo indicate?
6.2 V
